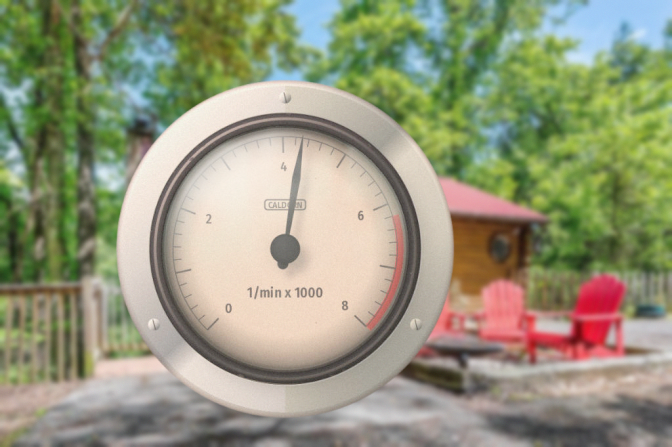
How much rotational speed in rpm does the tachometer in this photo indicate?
4300 rpm
